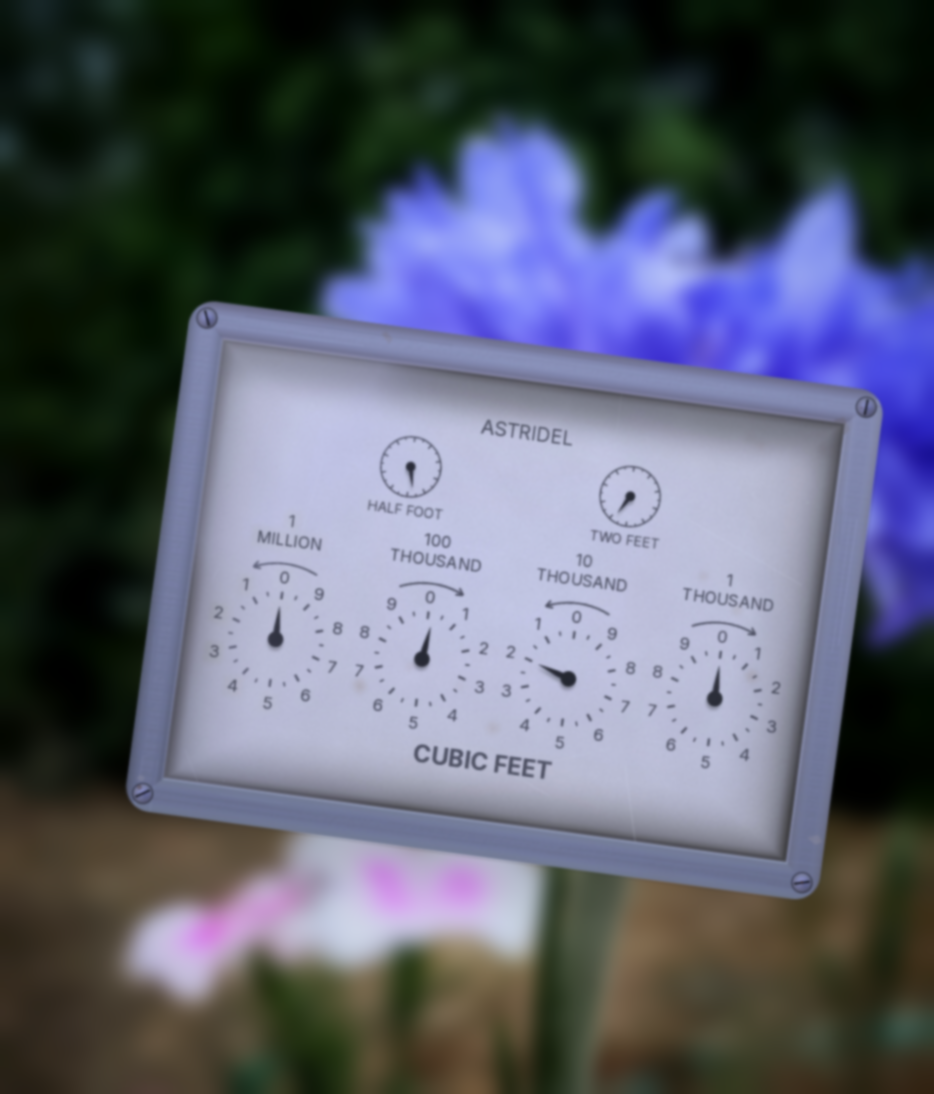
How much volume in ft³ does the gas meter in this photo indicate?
2000 ft³
